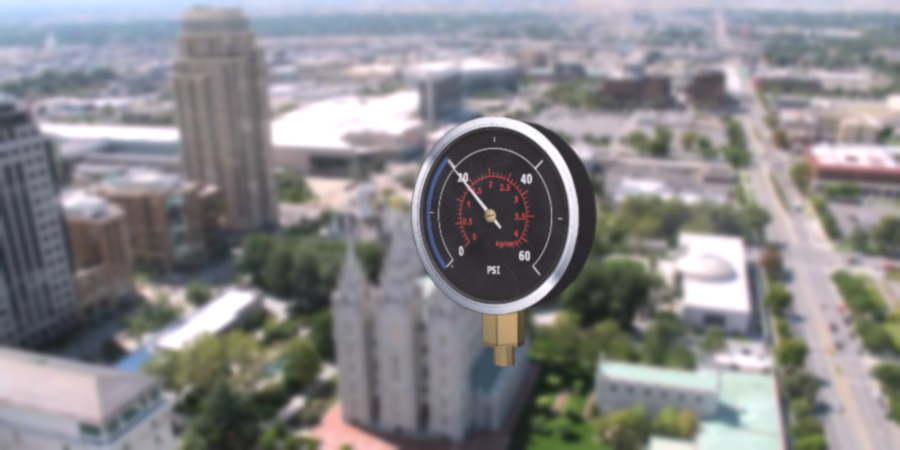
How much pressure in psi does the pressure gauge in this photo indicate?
20 psi
